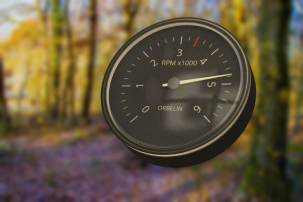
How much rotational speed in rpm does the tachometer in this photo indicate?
4800 rpm
